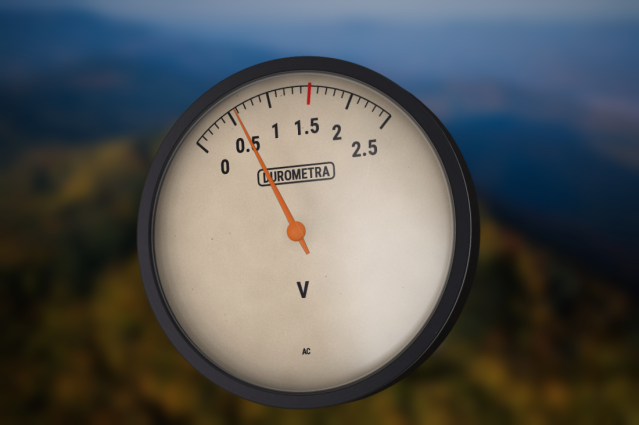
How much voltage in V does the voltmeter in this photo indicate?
0.6 V
